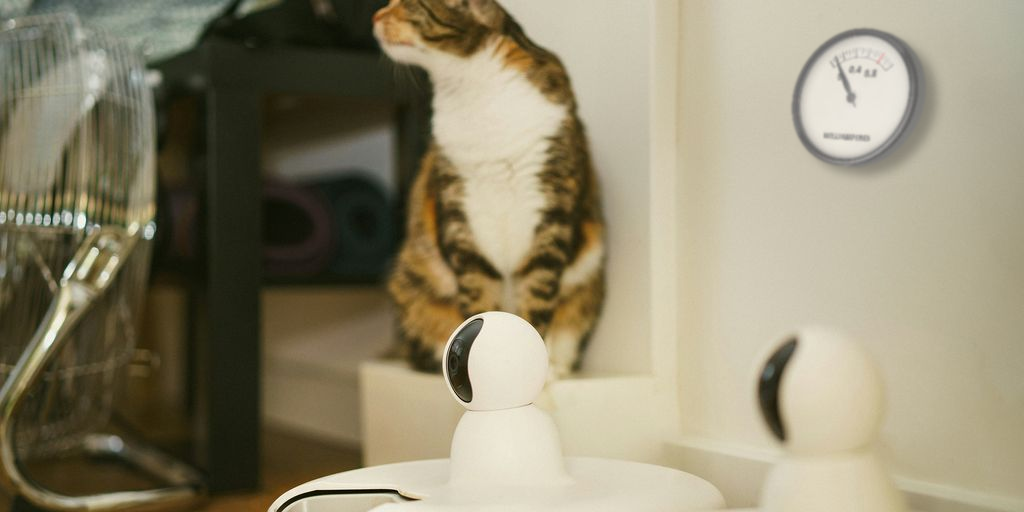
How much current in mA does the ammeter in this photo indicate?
0.1 mA
